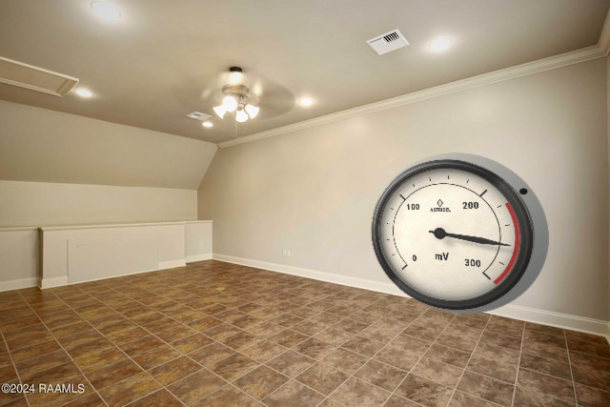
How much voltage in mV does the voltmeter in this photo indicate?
260 mV
